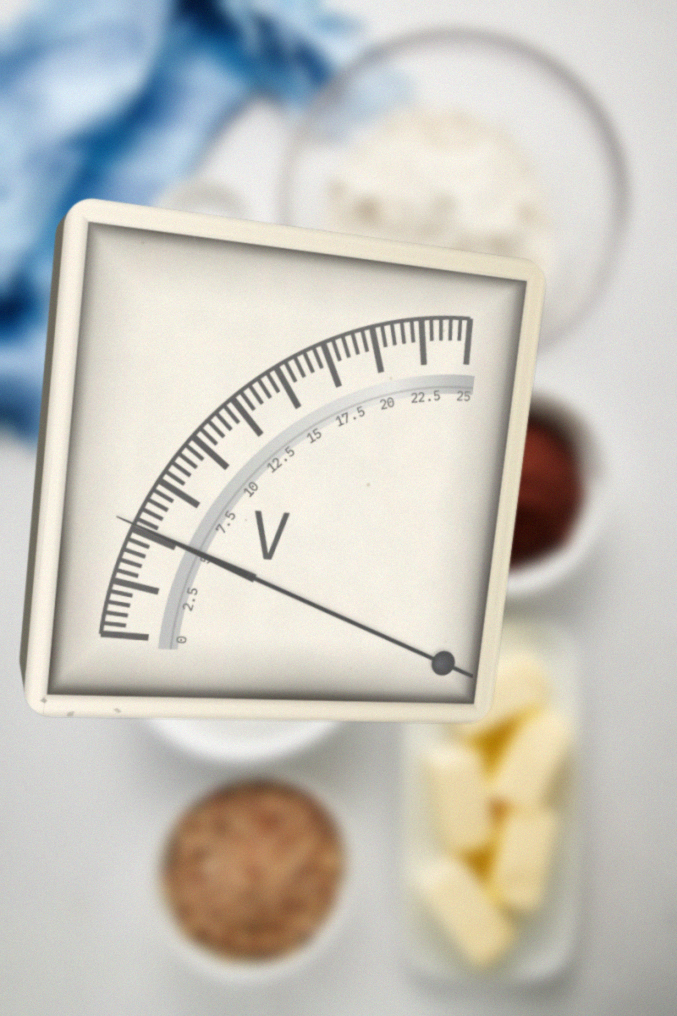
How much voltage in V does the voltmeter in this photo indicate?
5.25 V
